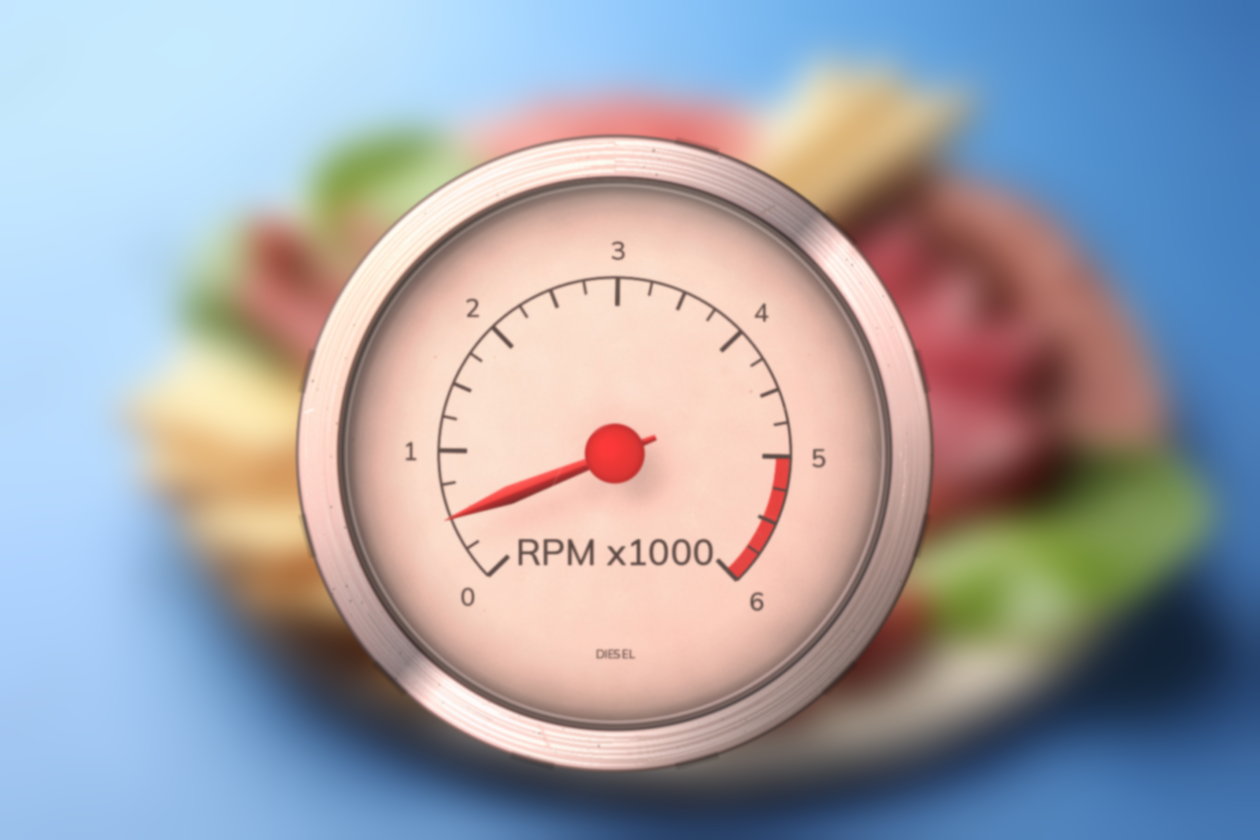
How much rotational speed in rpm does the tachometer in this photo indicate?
500 rpm
